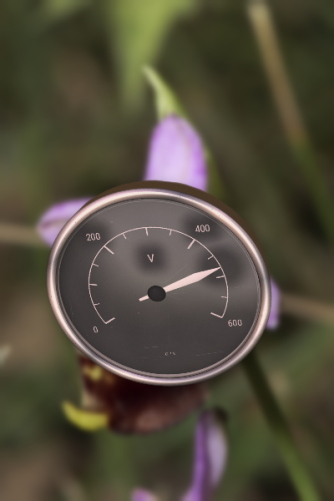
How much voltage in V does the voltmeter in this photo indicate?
475 V
